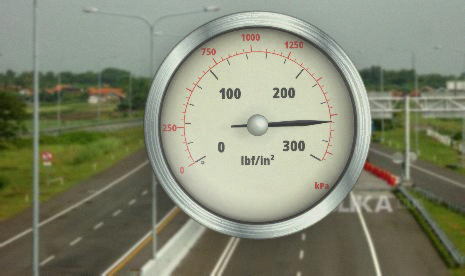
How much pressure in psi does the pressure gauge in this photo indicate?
260 psi
